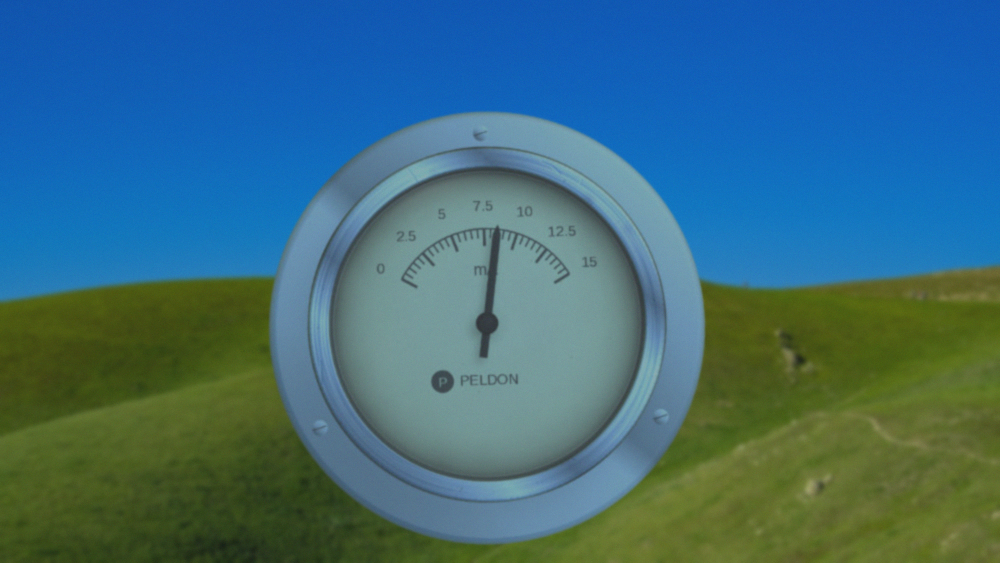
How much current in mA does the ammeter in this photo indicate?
8.5 mA
